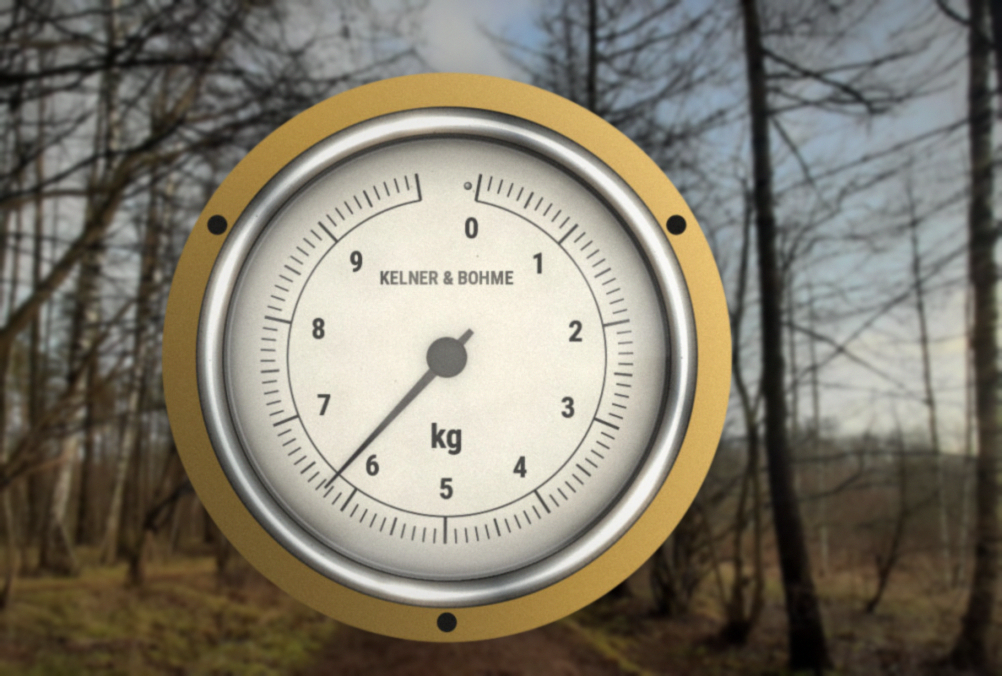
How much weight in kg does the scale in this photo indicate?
6.25 kg
